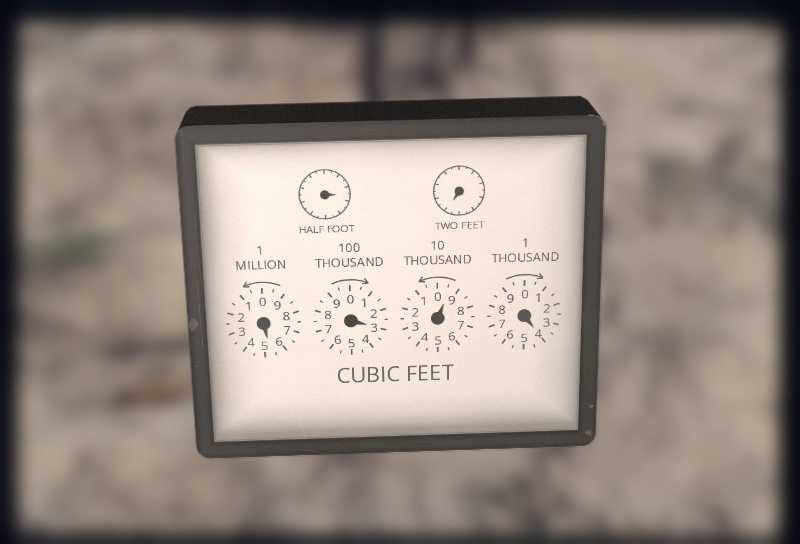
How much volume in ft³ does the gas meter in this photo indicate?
529400 ft³
